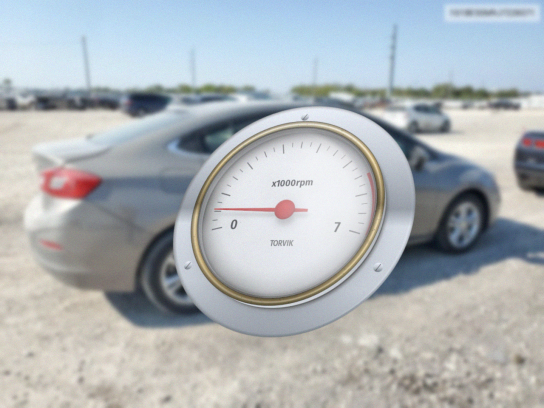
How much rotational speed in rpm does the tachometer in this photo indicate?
500 rpm
